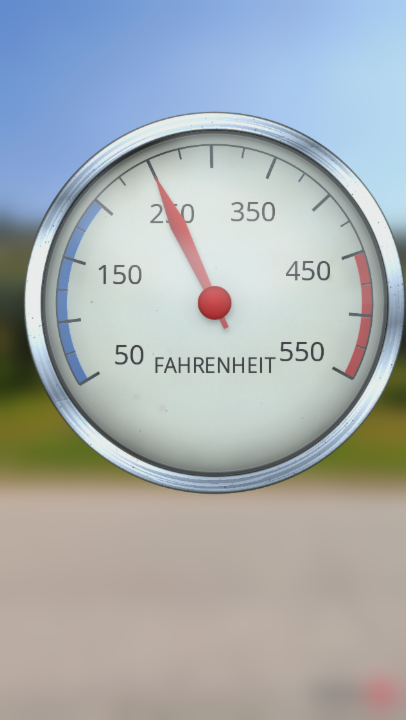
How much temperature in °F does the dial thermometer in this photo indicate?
250 °F
